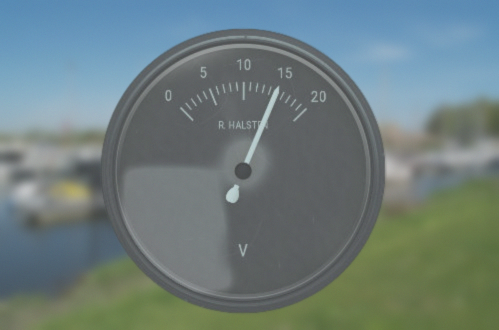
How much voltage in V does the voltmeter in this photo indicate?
15 V
